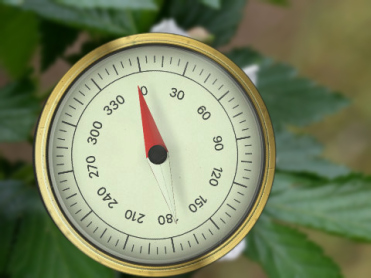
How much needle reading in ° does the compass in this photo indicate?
355 °
